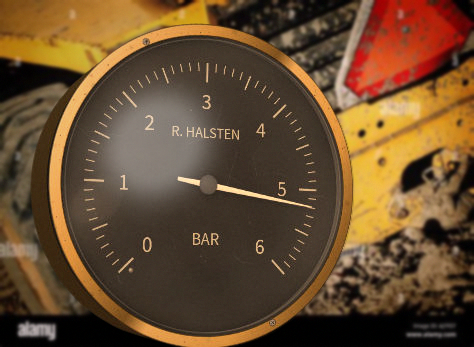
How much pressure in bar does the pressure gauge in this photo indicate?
5.2 bar
